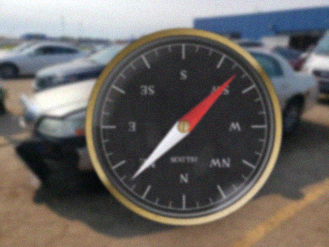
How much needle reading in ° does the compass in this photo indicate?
225 °
